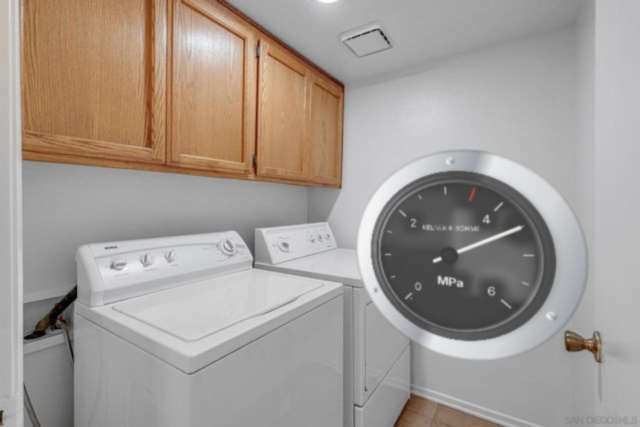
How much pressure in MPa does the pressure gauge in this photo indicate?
4.5 MPa
